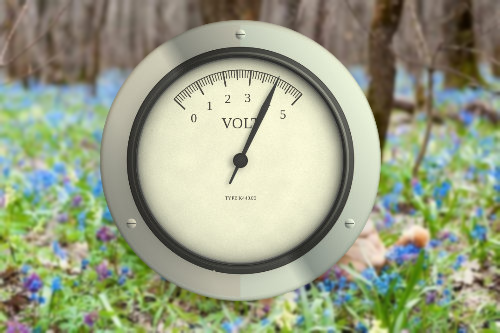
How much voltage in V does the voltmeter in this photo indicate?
4 V
